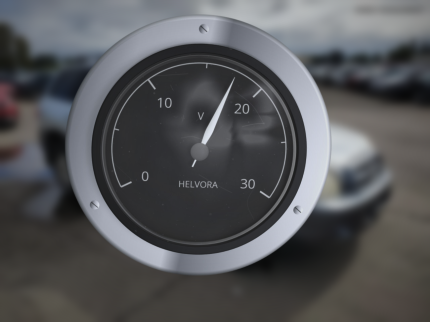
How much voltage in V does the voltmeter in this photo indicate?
17.5 V
